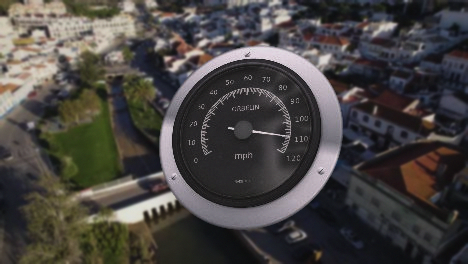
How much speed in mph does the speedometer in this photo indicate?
110 mph
